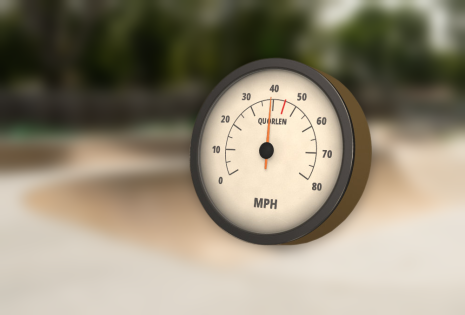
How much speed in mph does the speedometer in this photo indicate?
40 mph
